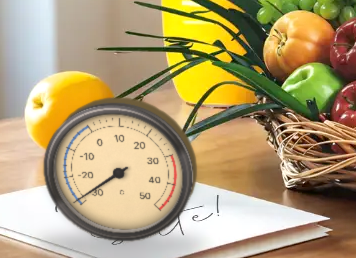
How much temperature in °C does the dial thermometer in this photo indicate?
-28 °C
